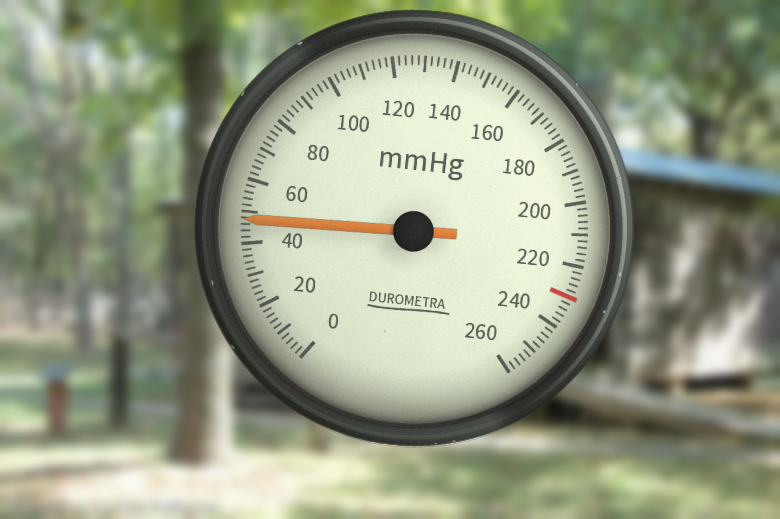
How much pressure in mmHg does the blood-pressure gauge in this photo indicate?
48 mmHg
